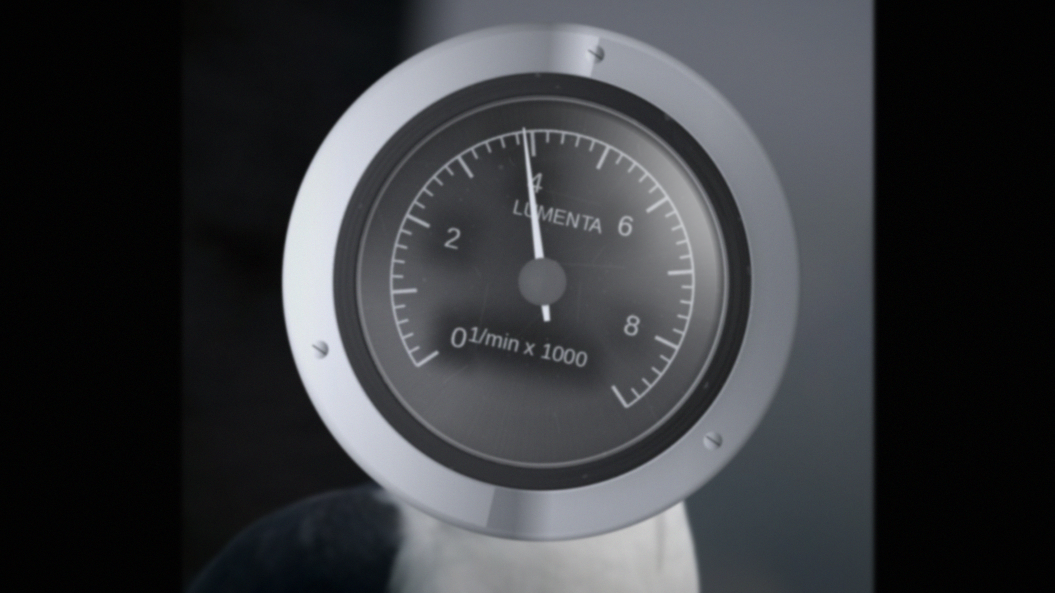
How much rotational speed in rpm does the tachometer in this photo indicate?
3900 rpm
